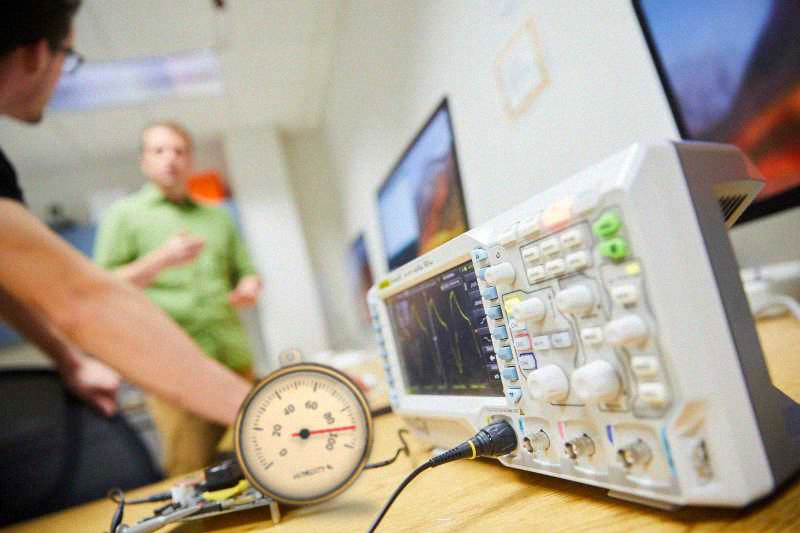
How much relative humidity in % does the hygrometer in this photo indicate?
90 %
